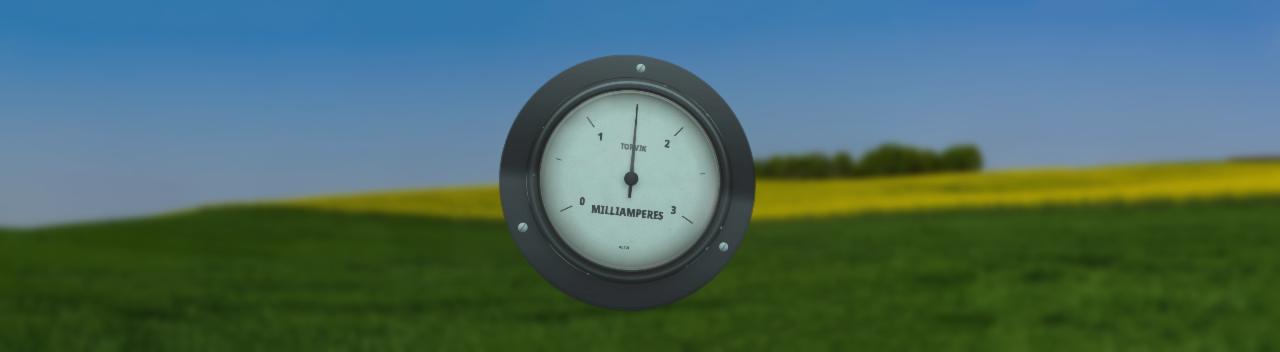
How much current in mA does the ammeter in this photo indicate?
1.5 mA
